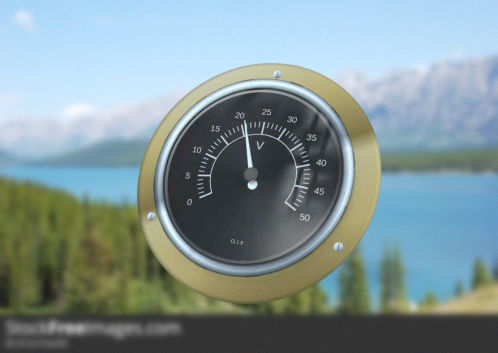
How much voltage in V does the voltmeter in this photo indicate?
21 V
